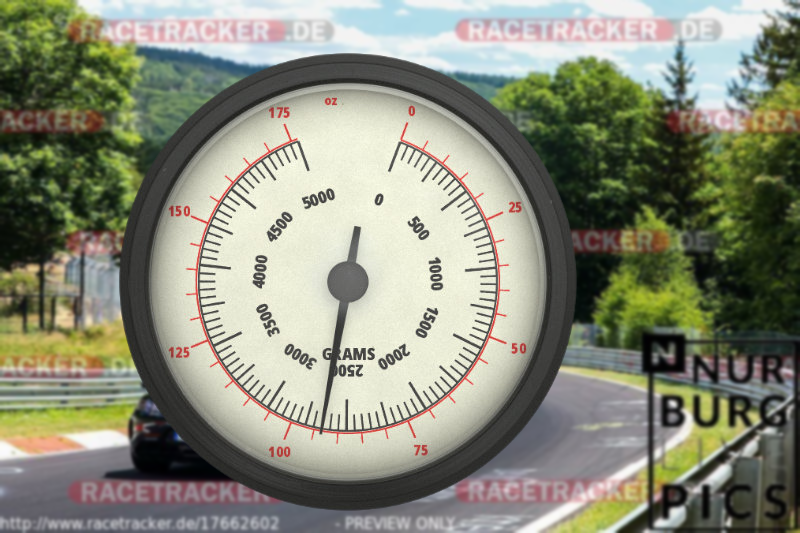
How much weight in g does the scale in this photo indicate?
2650 g
